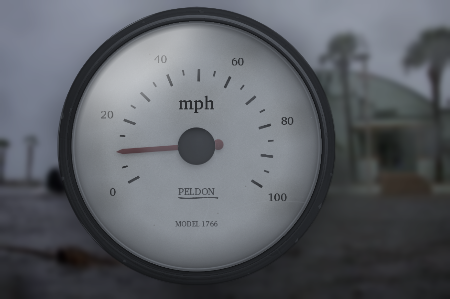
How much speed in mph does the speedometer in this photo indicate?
10 mph
